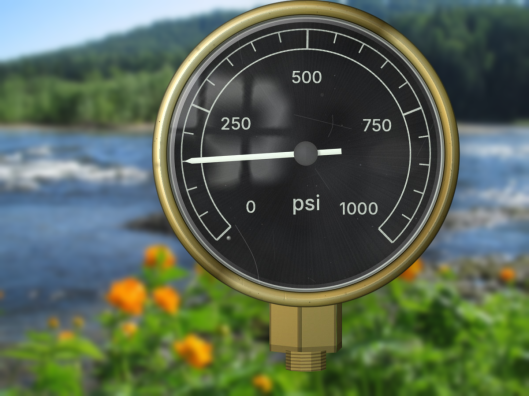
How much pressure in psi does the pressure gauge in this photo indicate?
150 psi
